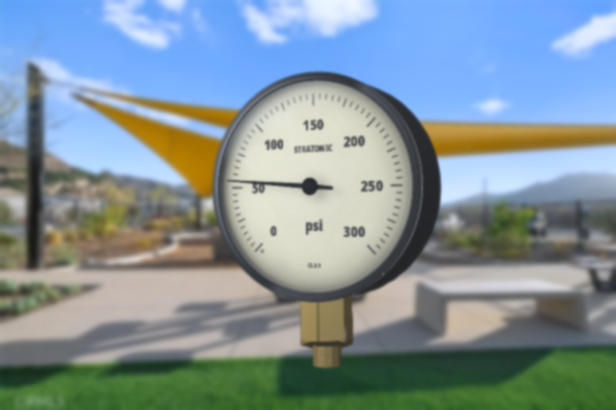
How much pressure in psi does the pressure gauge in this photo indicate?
55 psi
